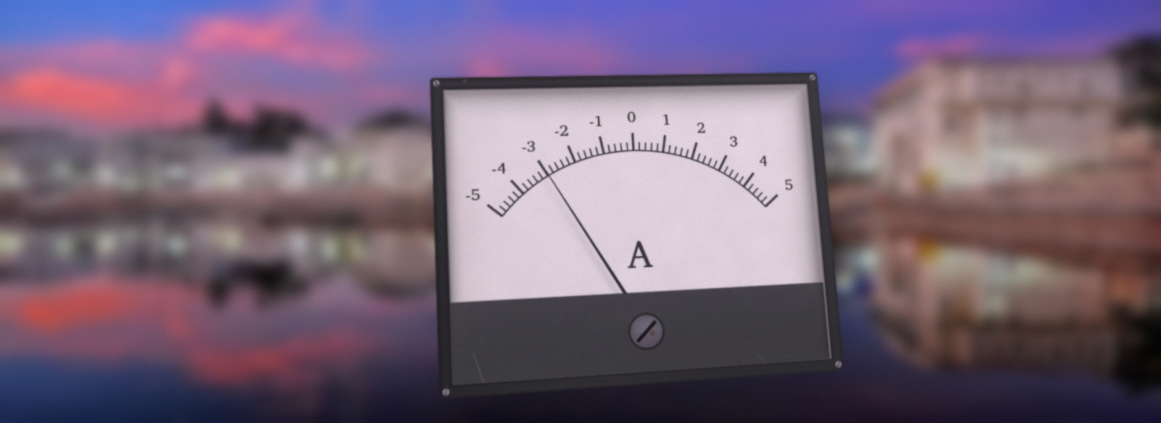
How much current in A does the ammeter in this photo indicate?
-3 A
